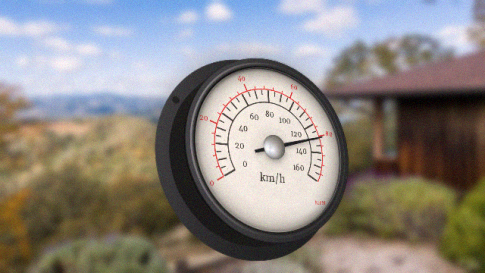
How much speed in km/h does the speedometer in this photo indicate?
130 km/h
